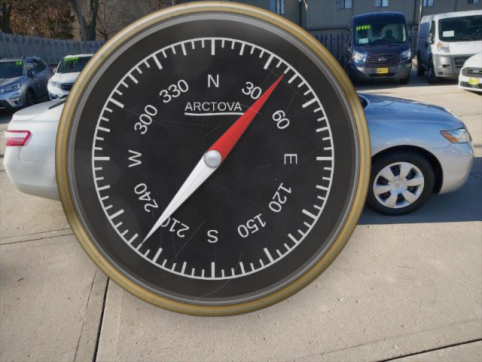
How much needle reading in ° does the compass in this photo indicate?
40 °
